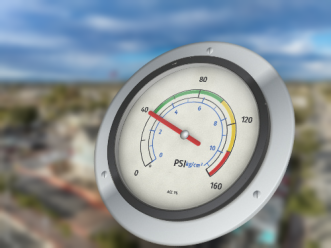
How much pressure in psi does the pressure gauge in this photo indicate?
40 psi
